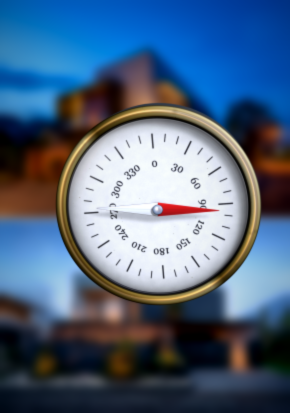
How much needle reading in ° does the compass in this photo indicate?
95 °
